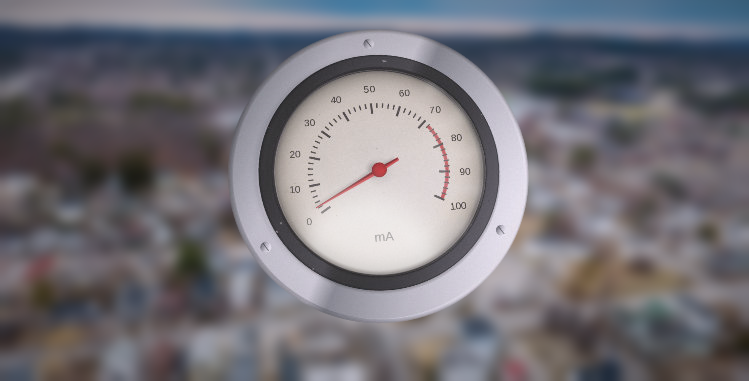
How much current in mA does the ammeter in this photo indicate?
2 mA
